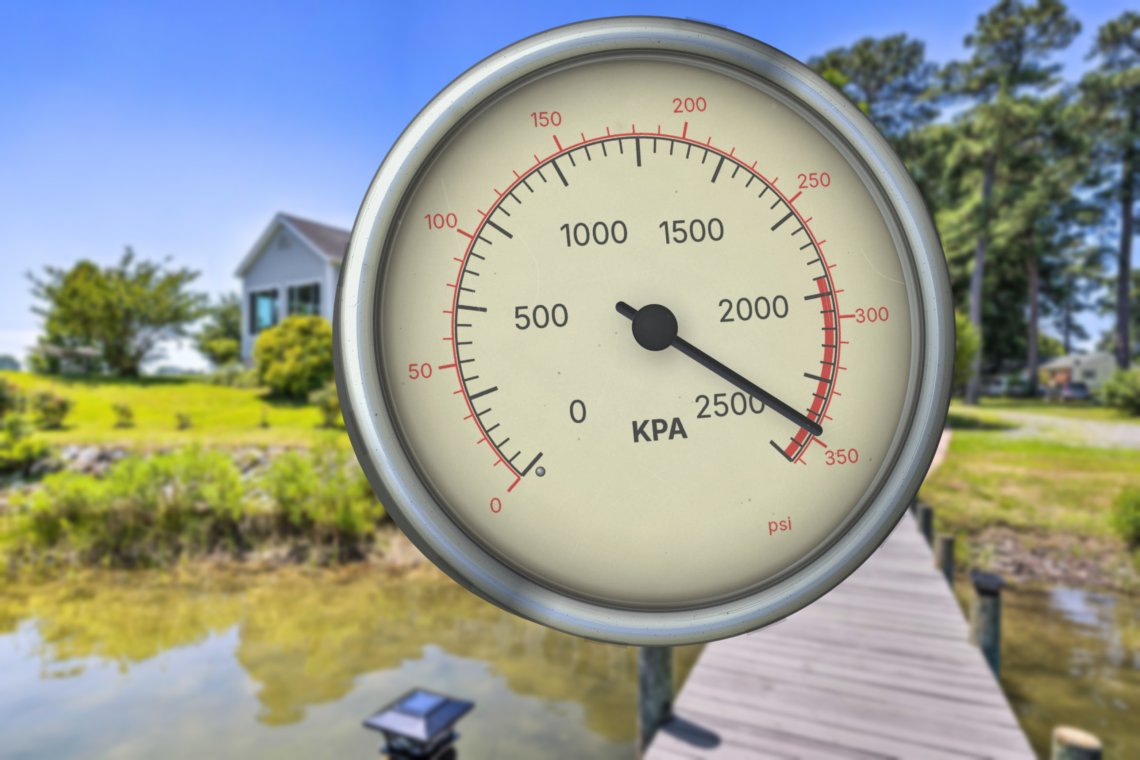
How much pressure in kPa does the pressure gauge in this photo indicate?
2400 kPa
